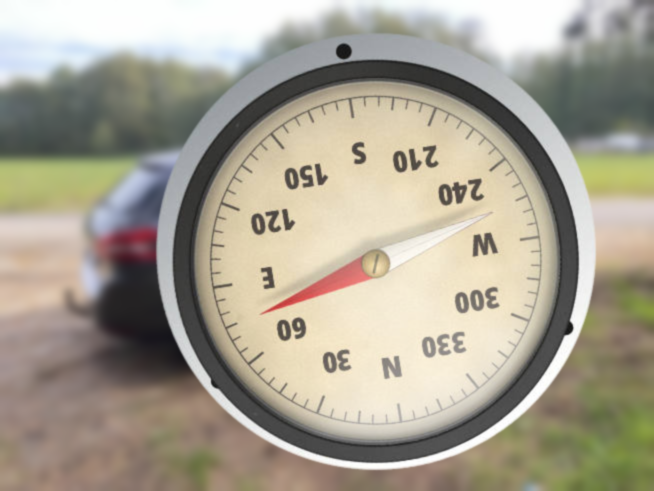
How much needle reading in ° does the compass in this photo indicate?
75 °
